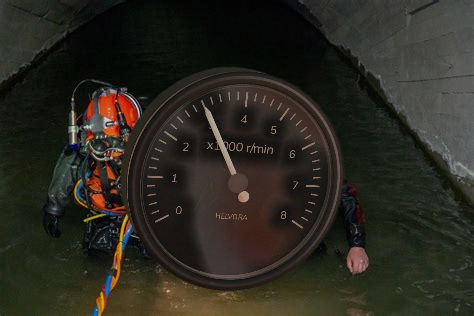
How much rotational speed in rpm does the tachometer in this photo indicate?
3000 rpm
